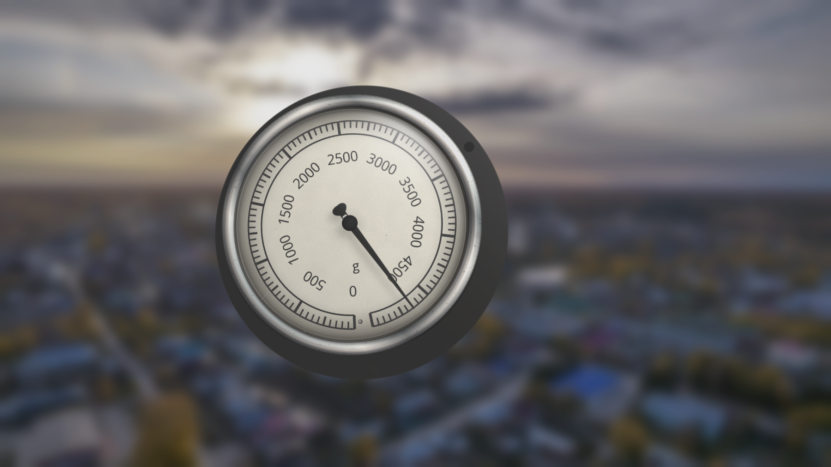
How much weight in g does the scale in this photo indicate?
4650 g
